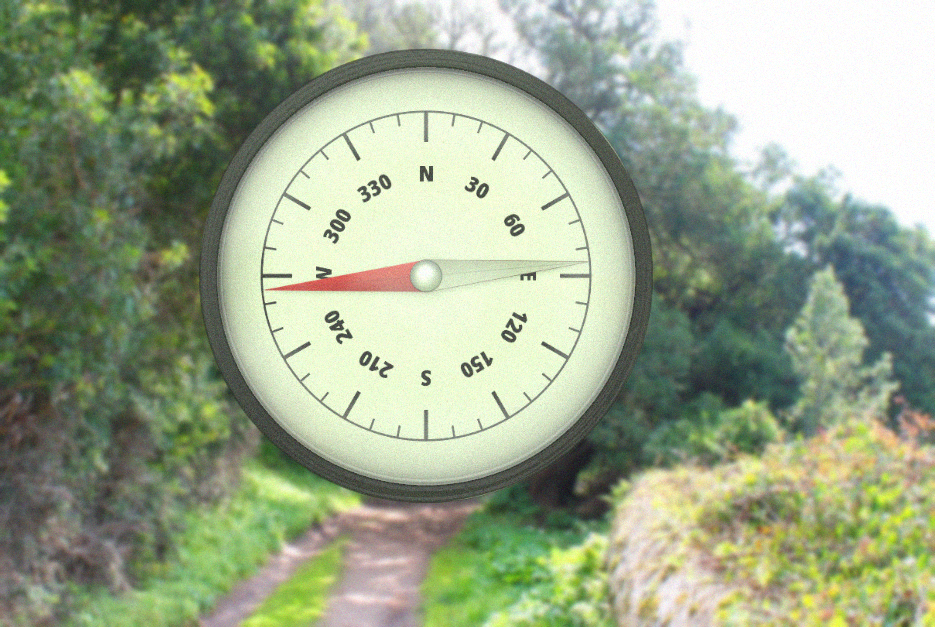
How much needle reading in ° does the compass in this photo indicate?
265 °
